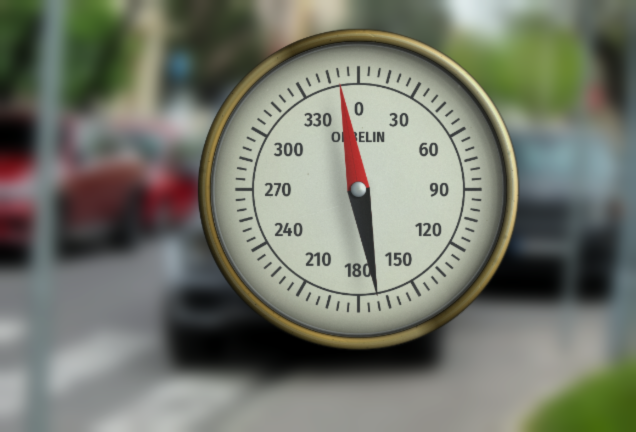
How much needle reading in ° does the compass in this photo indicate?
350 °
